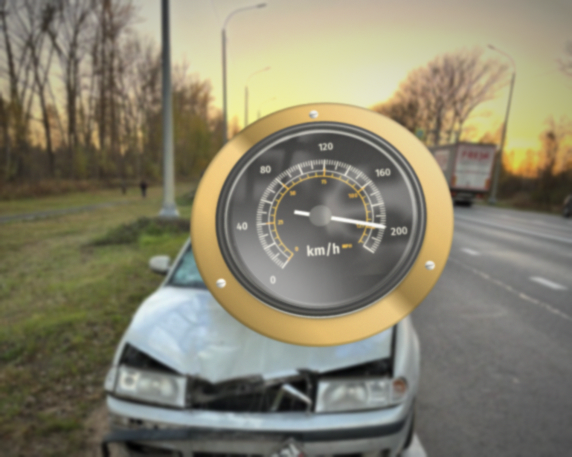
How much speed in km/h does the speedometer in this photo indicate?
200 km/h
